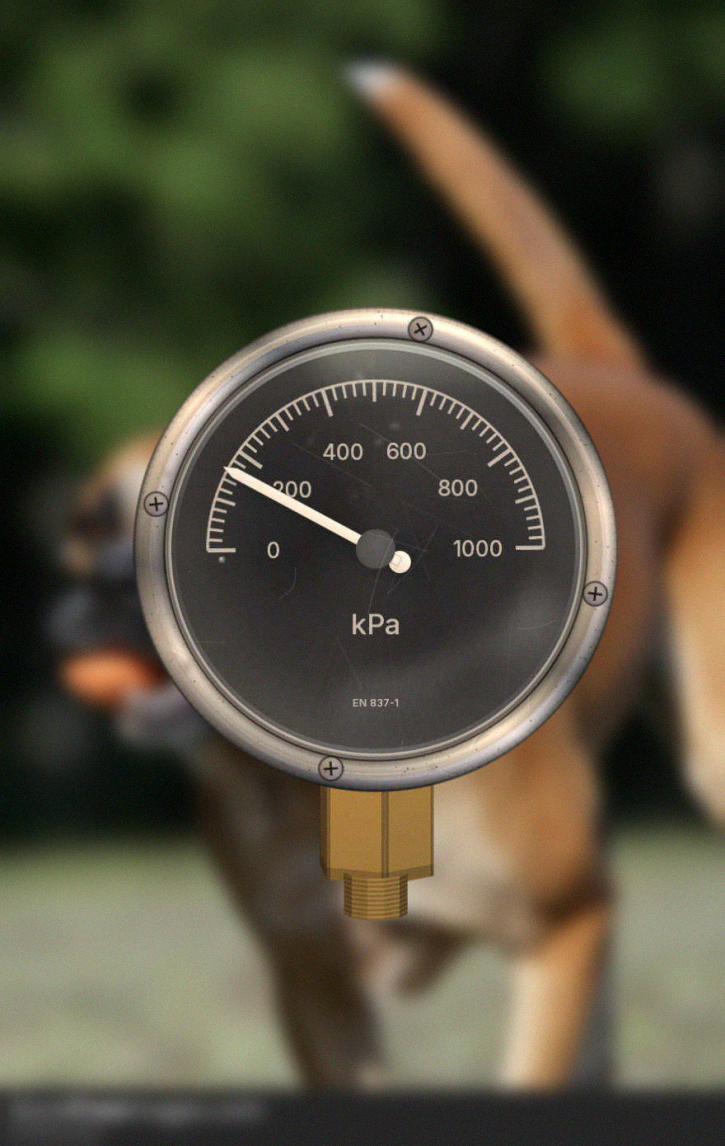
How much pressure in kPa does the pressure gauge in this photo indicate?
160 kPa
